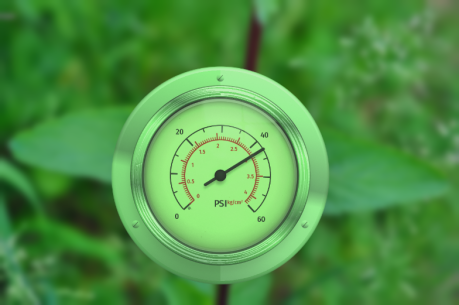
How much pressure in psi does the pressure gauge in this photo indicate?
42.5 psi
